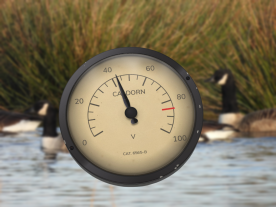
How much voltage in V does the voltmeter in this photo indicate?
42.5 V
